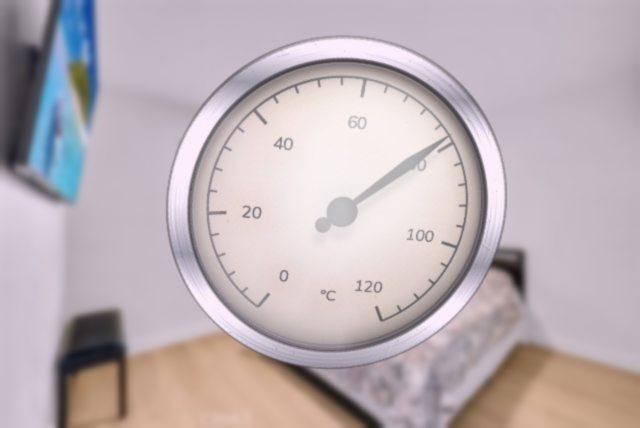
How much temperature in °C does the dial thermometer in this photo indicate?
78 °C
